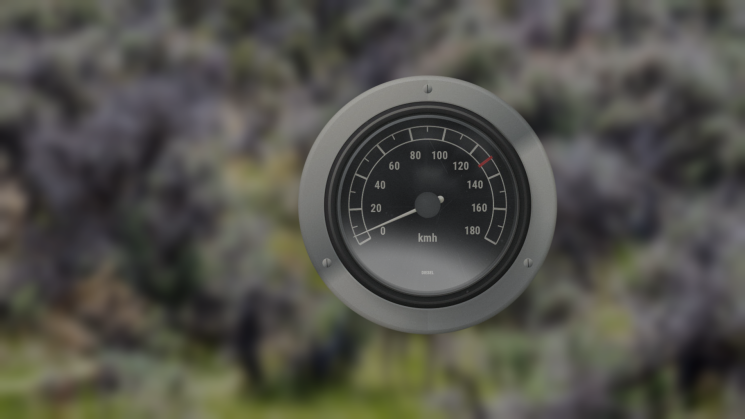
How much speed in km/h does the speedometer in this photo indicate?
5 km/h
